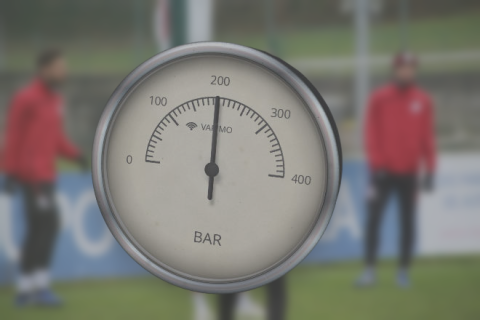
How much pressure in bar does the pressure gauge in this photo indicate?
200 bar
